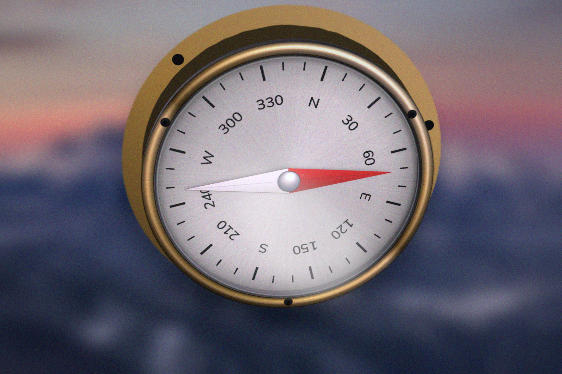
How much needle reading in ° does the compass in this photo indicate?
70 °
